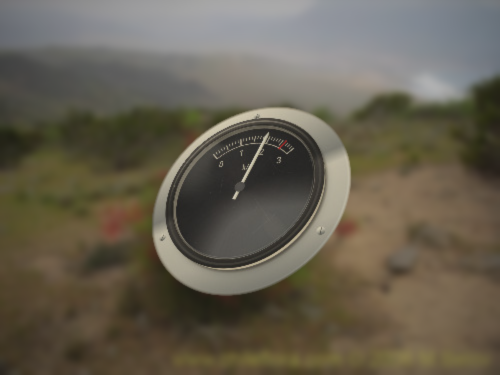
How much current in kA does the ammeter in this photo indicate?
2 kA
